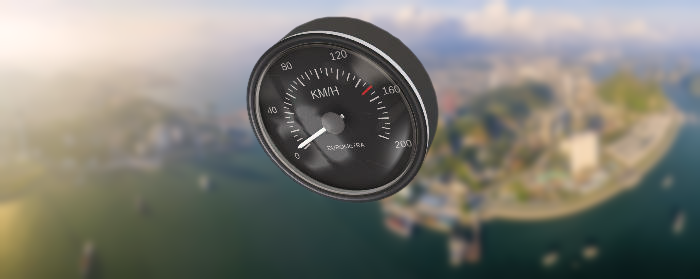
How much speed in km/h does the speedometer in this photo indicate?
5 km/h
